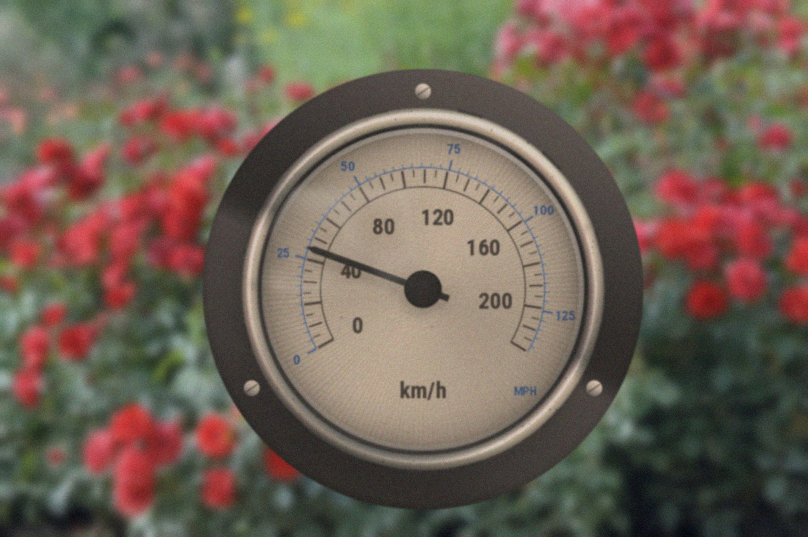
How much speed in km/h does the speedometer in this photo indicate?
45 km/h
